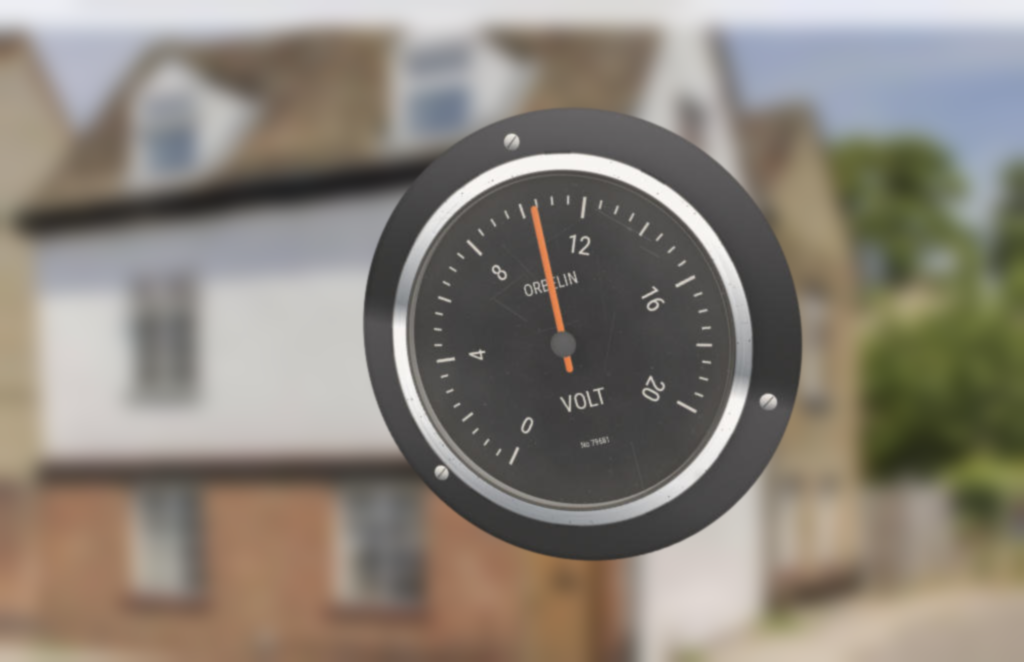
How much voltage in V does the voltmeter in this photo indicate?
10.5 V
